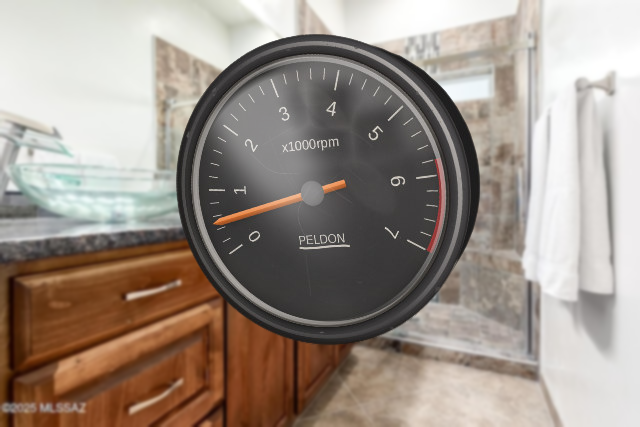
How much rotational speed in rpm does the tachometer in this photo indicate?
500 rpm
